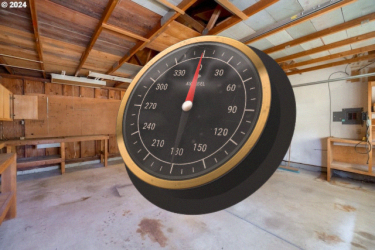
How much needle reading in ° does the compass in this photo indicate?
0 °
